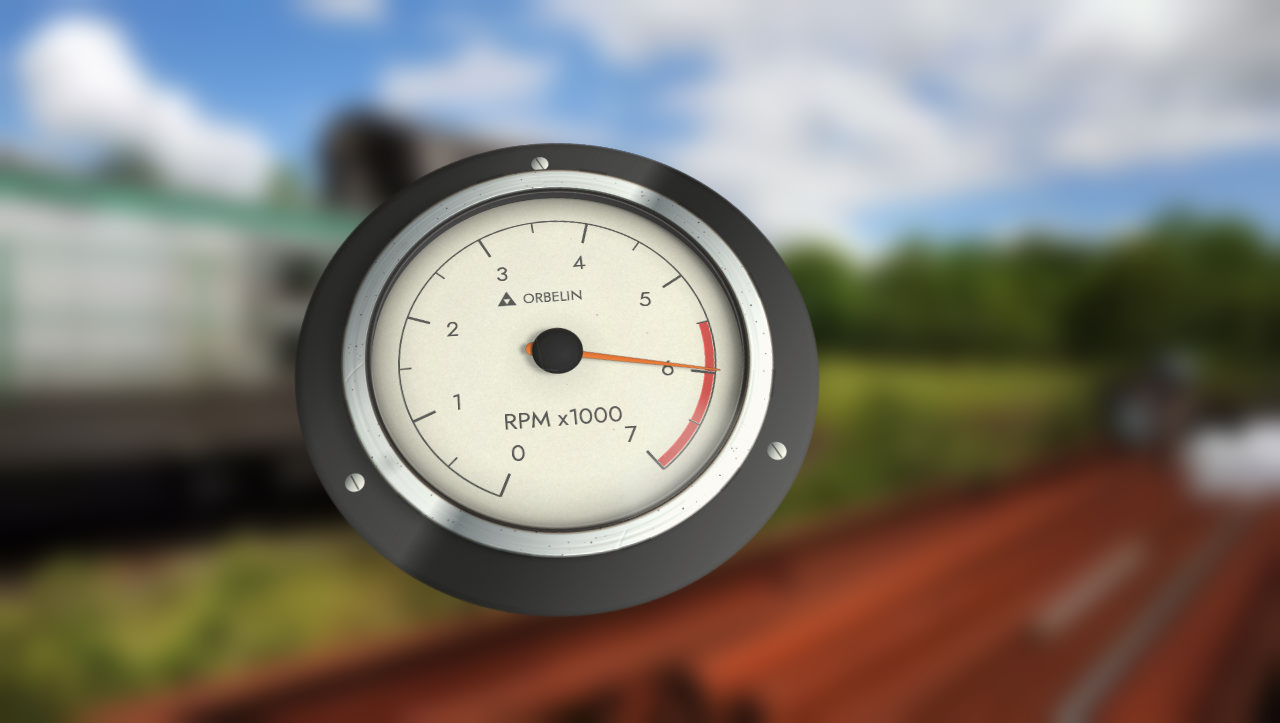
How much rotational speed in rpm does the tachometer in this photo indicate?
6000 rpm
